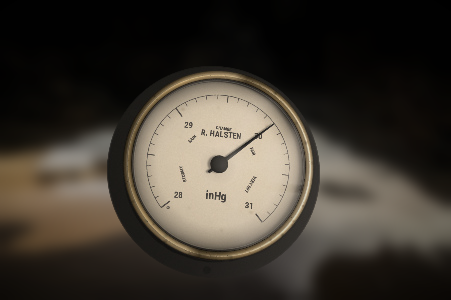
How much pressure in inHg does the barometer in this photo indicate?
30 inHg
